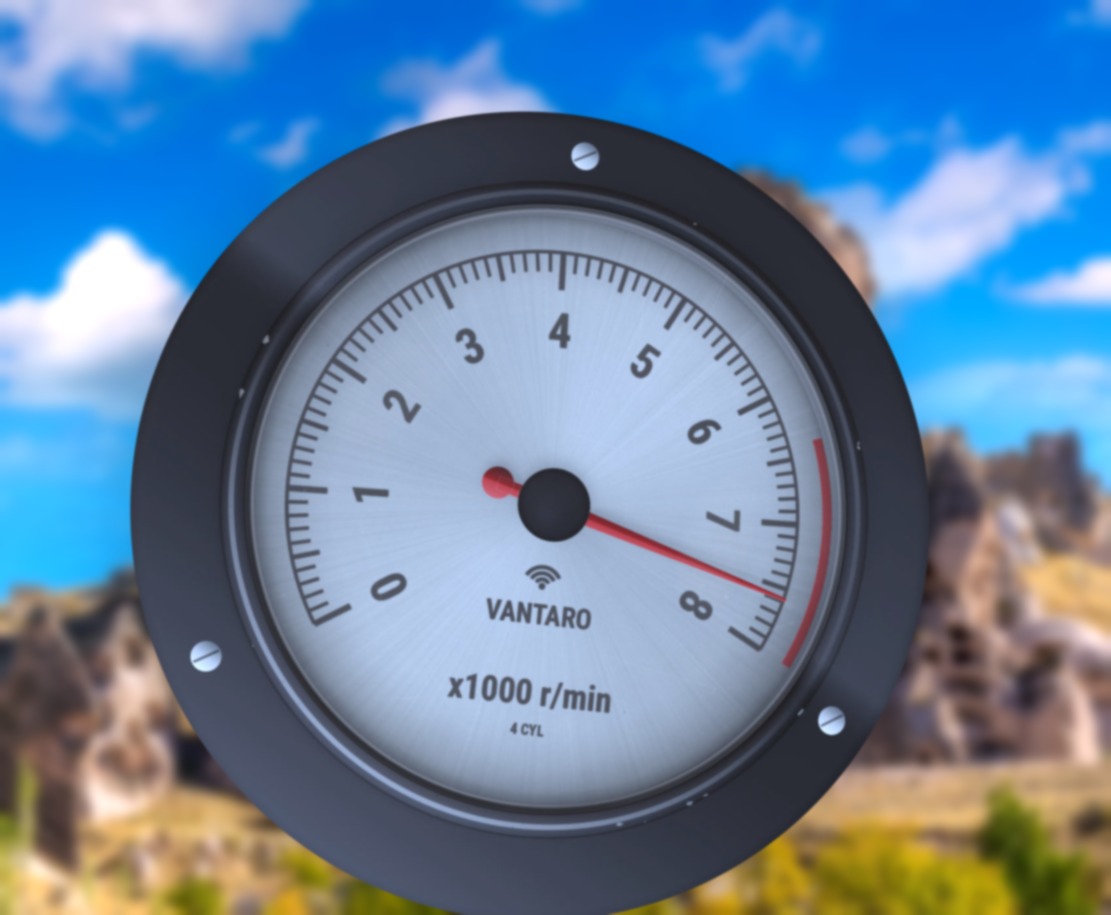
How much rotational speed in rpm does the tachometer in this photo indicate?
7600 rpm
